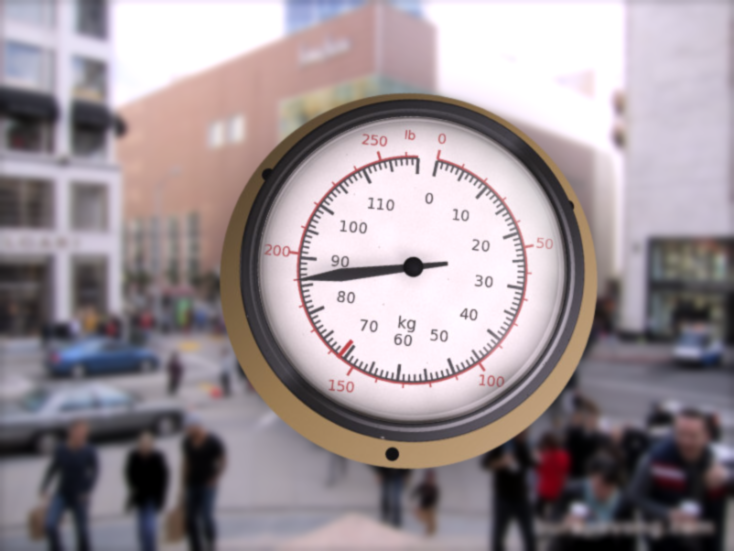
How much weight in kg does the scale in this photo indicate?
86 kg
